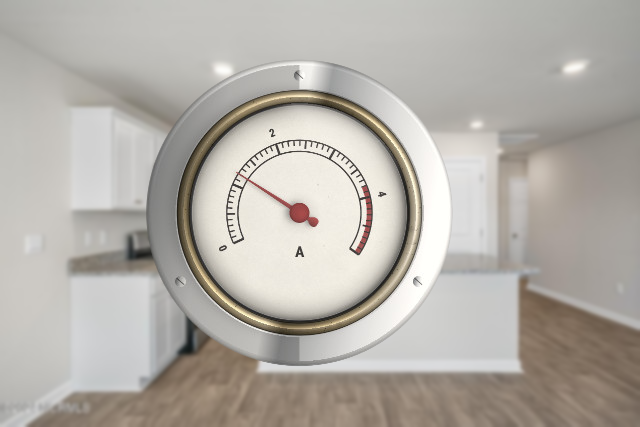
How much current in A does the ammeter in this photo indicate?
1.2 A
